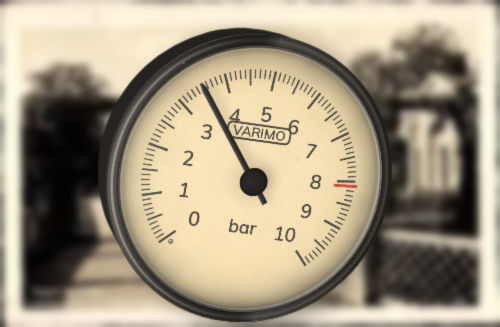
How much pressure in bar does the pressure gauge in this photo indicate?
3.5 bar
